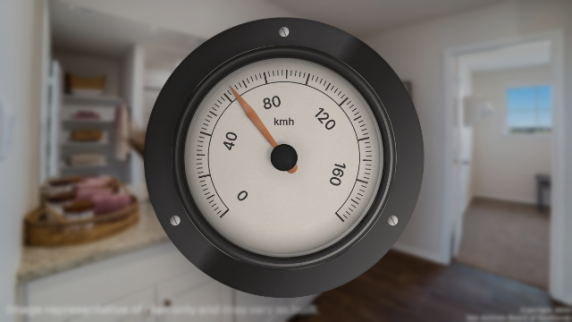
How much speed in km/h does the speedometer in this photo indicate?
64 km/h
